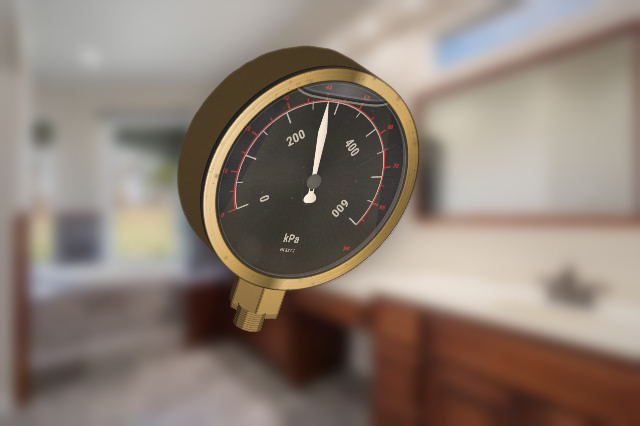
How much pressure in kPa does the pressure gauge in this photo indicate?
275 kPa
